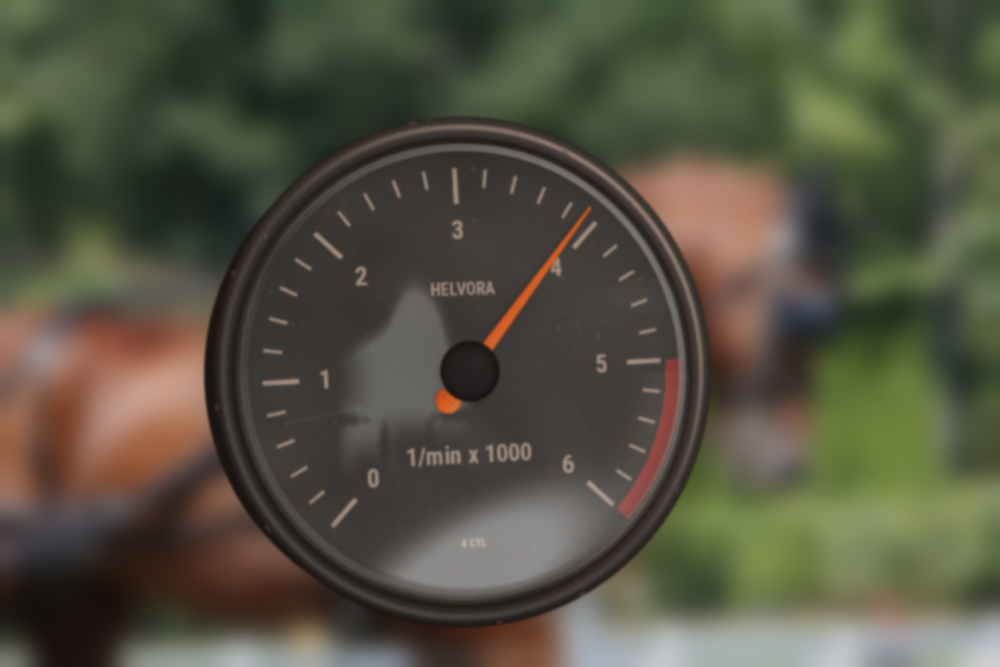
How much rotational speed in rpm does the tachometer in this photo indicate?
3900 rpm
